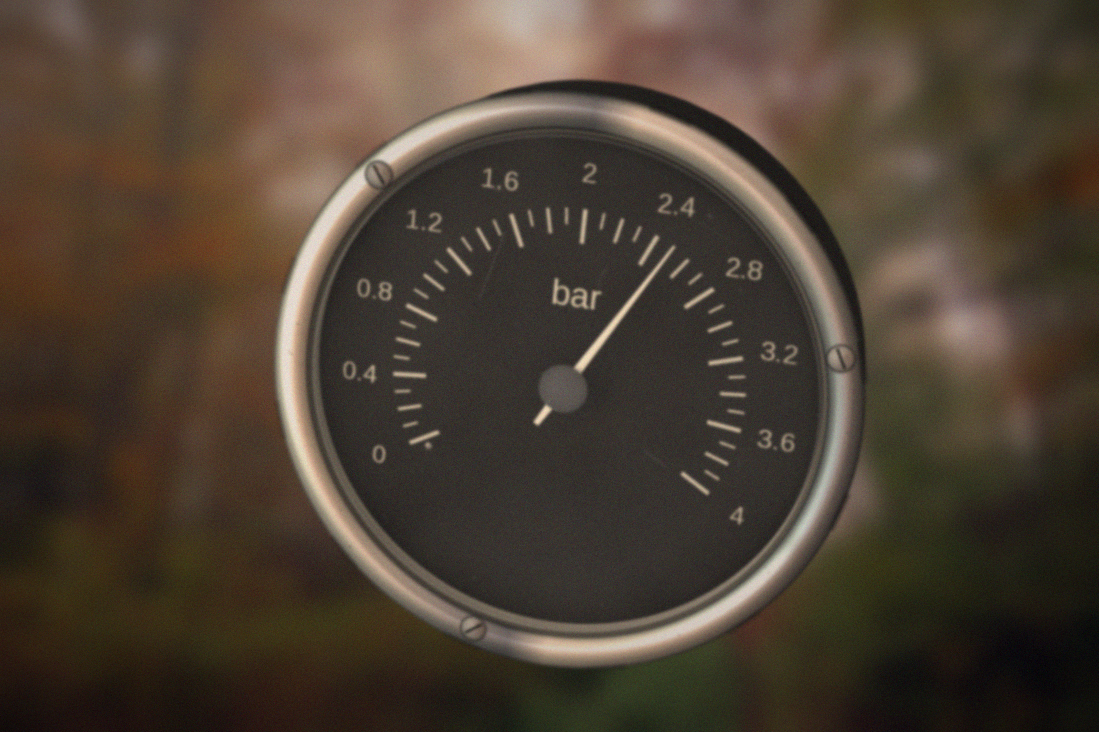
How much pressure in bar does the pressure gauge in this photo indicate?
2.5 bar
